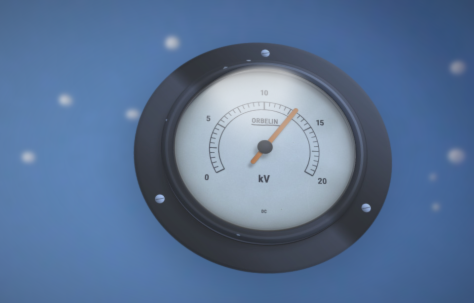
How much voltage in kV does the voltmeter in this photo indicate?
13 kV
